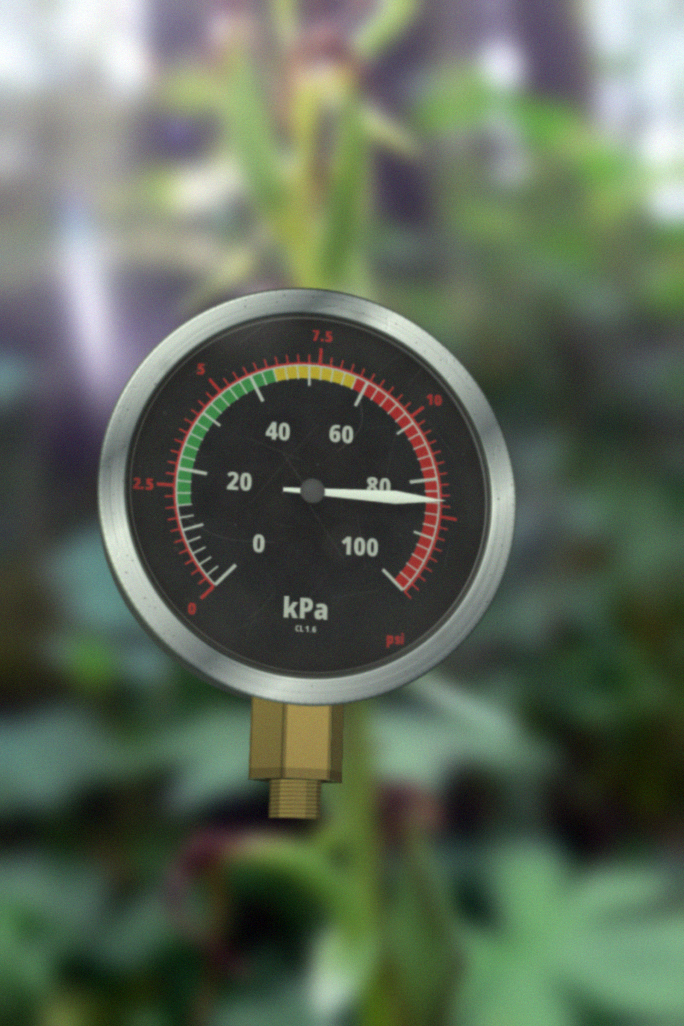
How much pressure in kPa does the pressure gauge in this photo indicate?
84 kPa
